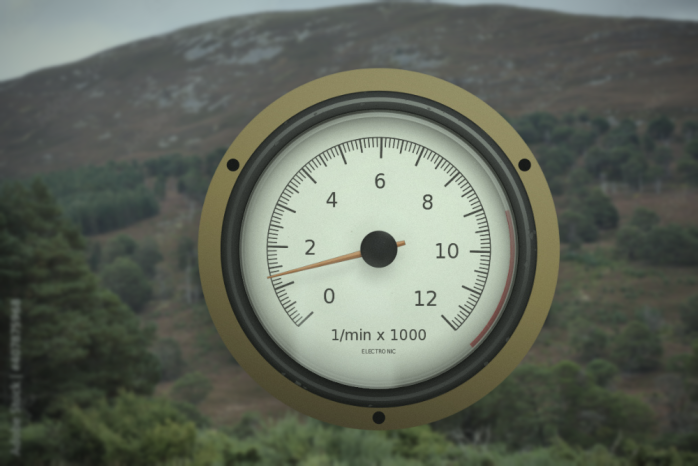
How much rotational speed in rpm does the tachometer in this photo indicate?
1300 rpm
